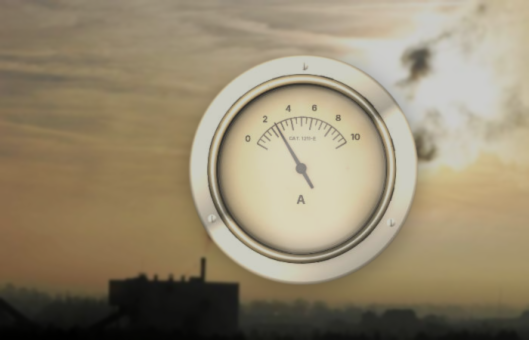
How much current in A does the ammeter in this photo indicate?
2.5 A
